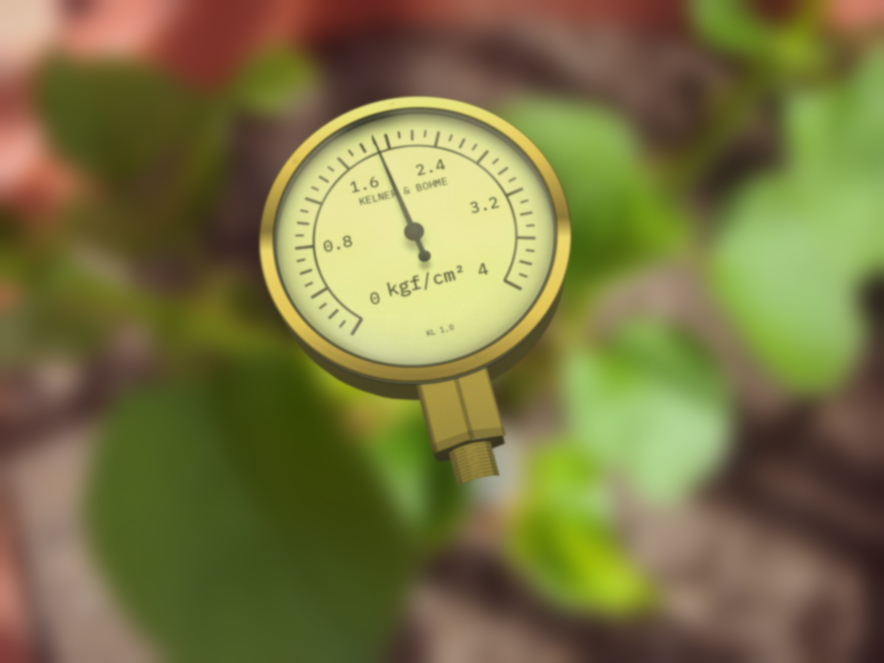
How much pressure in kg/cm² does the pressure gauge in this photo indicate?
1.9 kg/cm²
